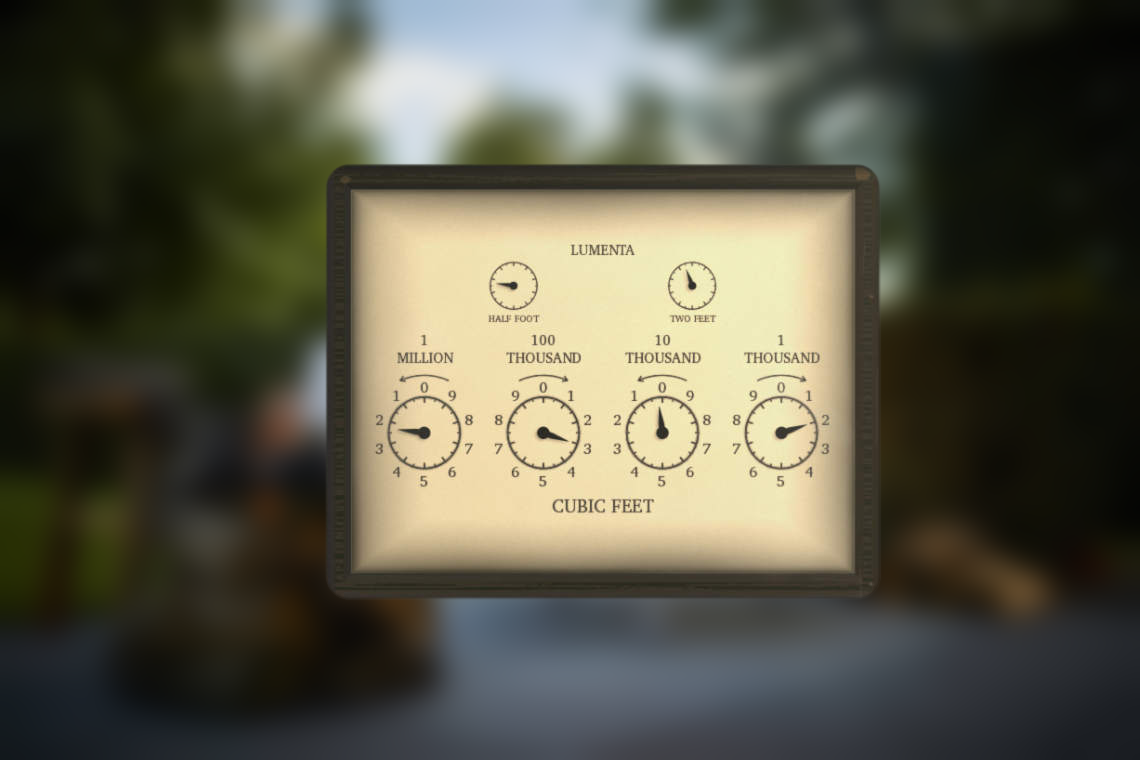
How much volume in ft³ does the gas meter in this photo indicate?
230200 ft³
